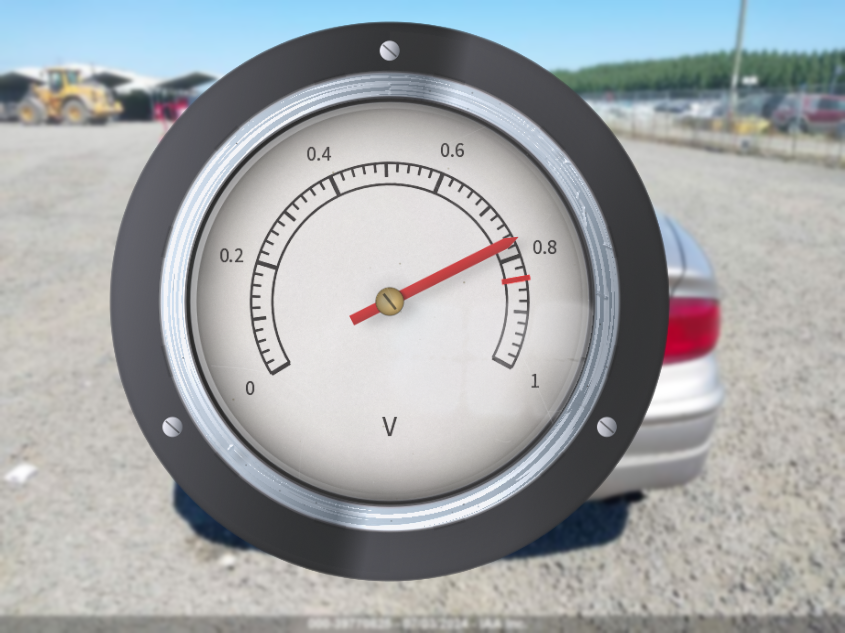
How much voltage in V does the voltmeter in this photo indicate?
0.77 V
